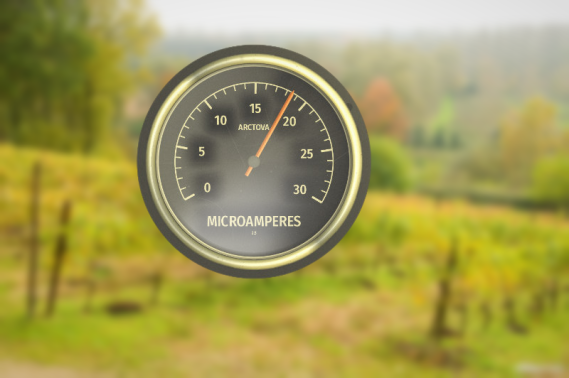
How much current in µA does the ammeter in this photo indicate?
18.5 µA
